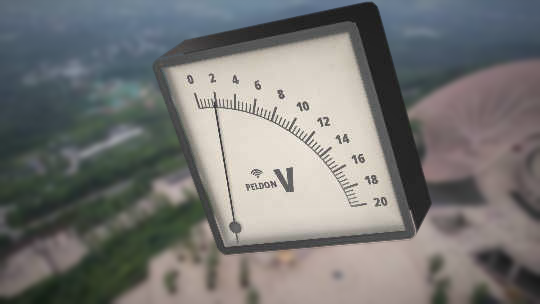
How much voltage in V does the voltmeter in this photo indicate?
2 V
